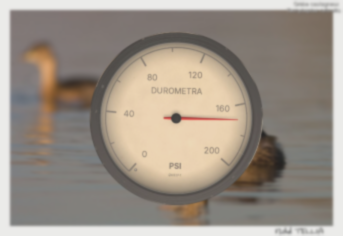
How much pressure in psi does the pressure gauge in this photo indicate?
170 psi
